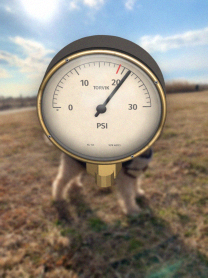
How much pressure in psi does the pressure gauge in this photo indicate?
21 psi
